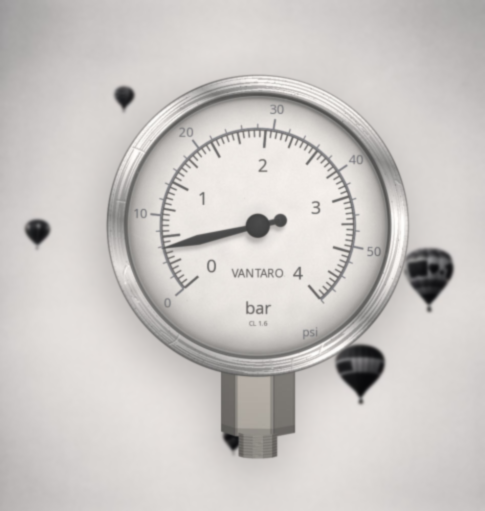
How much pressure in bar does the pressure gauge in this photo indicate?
0.4 bar
